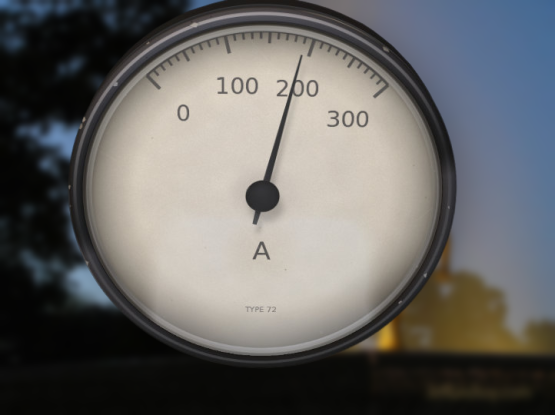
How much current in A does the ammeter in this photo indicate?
190 A
